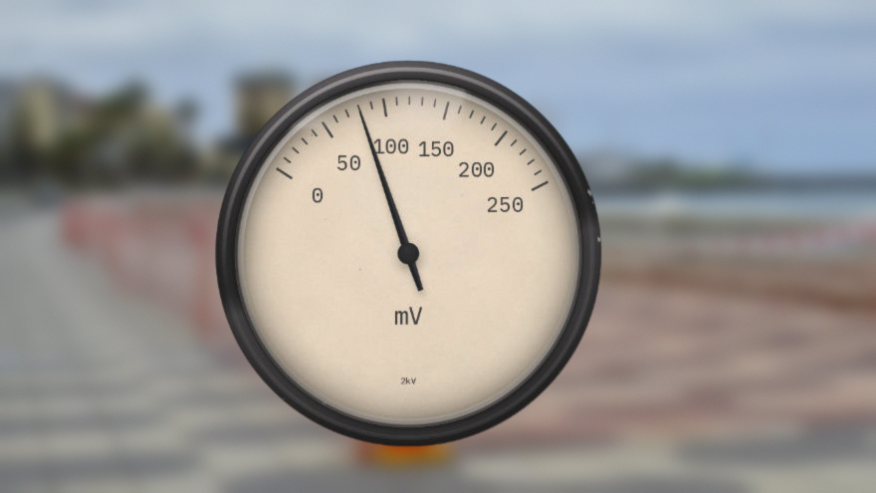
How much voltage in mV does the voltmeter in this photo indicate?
80 mV
